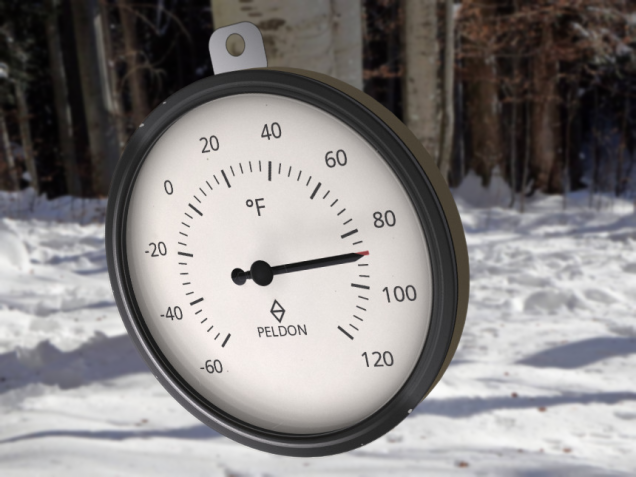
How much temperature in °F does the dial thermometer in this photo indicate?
88 °F
